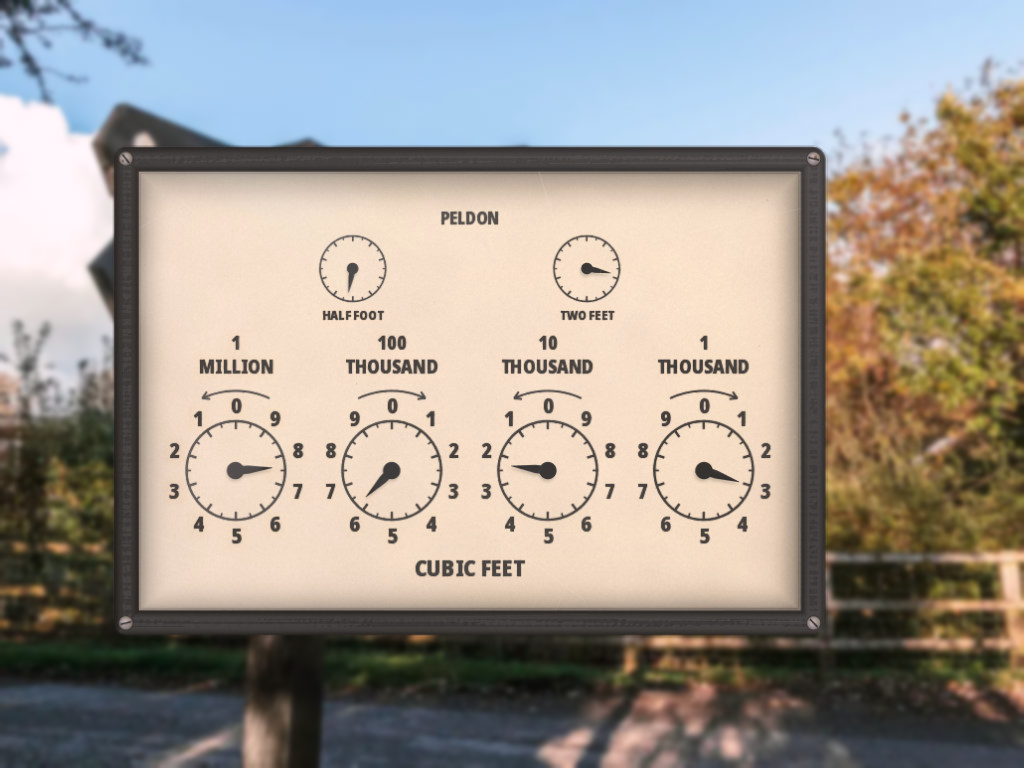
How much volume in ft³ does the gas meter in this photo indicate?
762300 ft³
